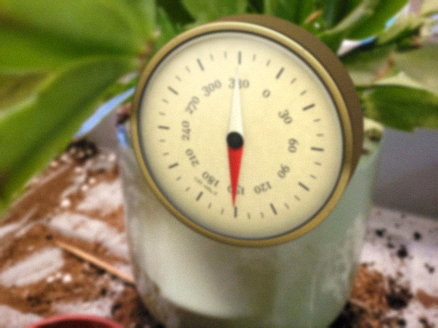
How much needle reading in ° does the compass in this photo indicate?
150 °
